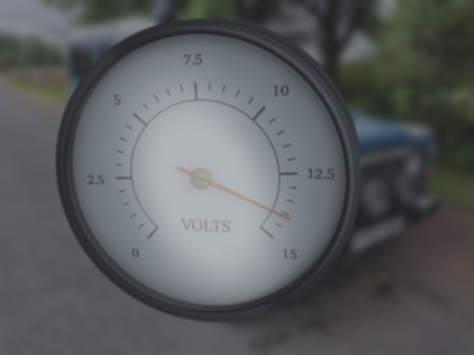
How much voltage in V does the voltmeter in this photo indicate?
14 V
